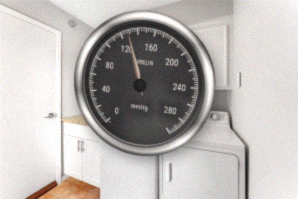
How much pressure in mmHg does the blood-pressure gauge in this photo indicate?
130 mmHg
